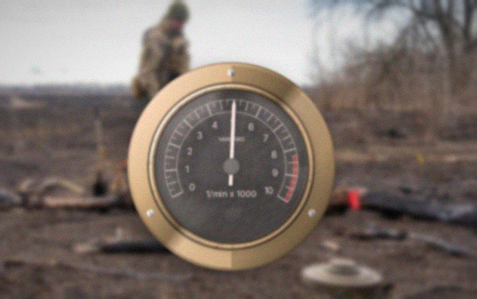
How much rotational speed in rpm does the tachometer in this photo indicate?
5000 rpm
